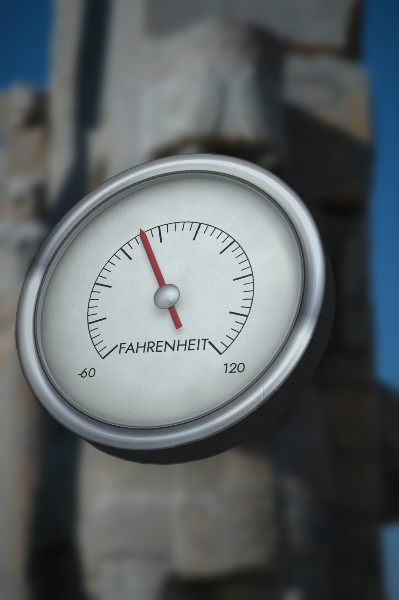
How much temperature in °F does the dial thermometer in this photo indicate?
12 °F
